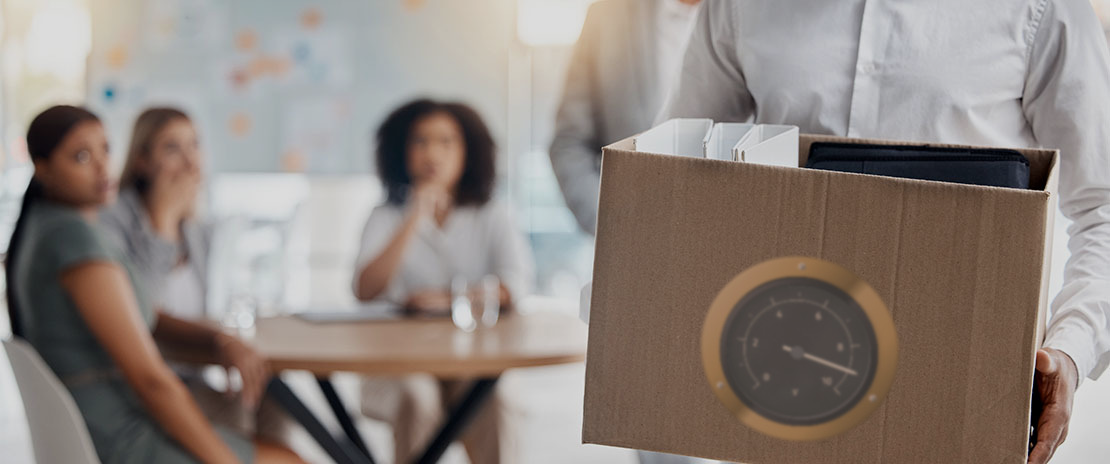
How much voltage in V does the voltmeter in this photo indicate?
9 V
